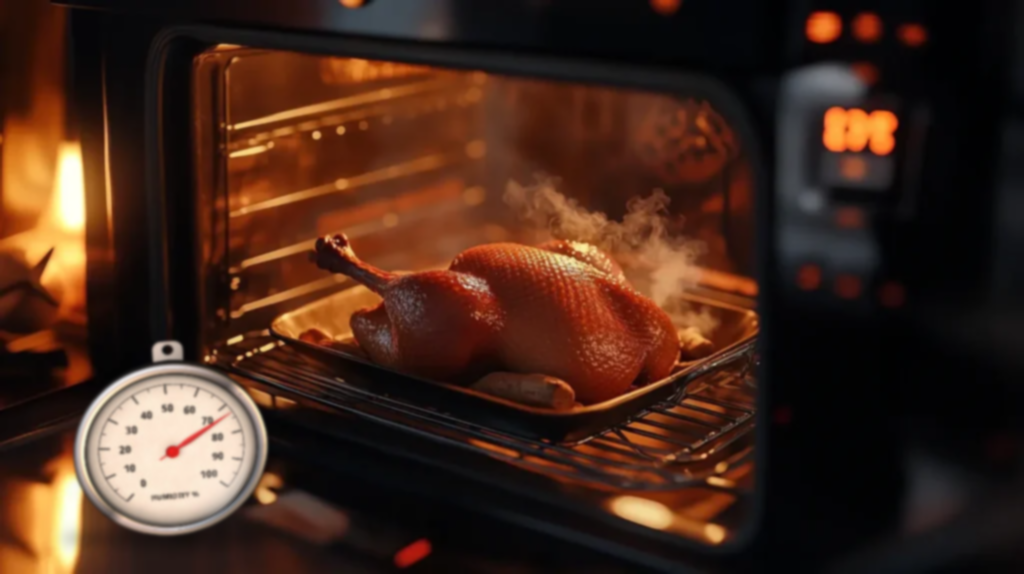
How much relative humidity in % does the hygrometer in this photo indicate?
72.5 %
